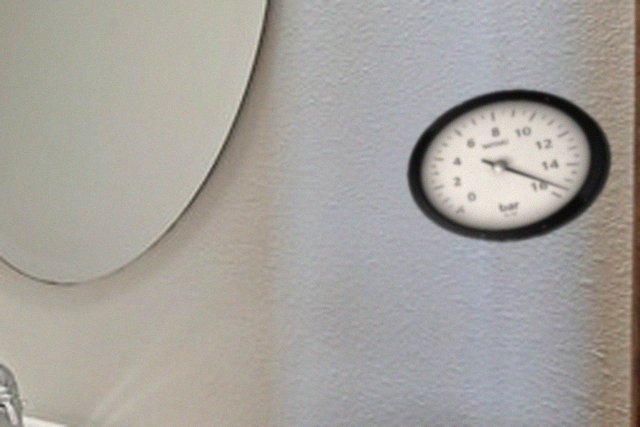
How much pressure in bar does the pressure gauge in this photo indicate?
15.5 bar
